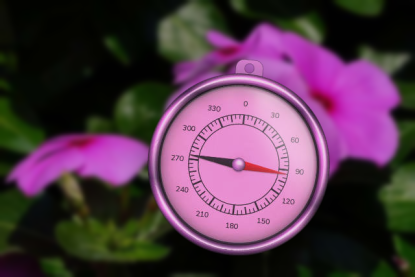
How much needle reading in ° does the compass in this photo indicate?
95 °
